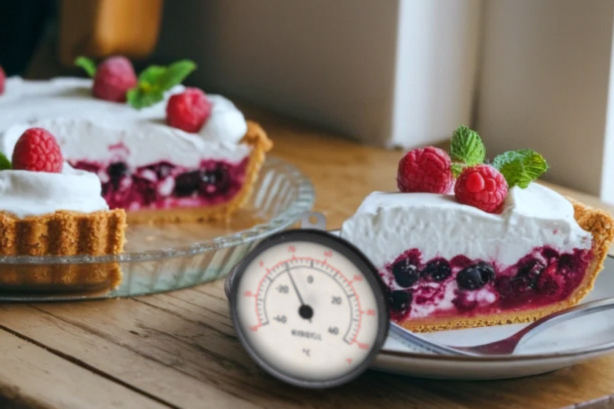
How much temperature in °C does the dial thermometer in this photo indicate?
-10 °C
